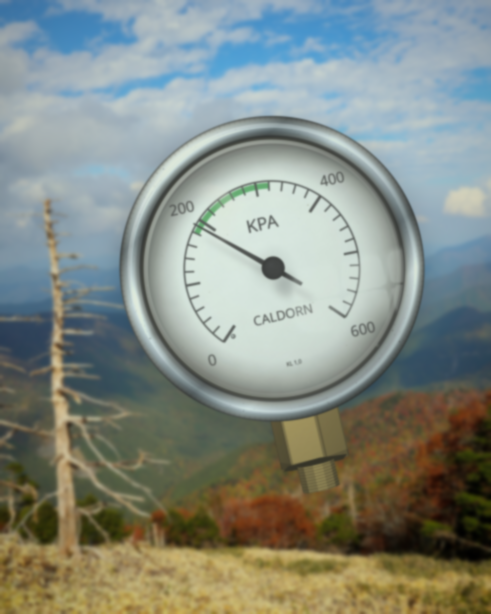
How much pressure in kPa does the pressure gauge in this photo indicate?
190 kPa
